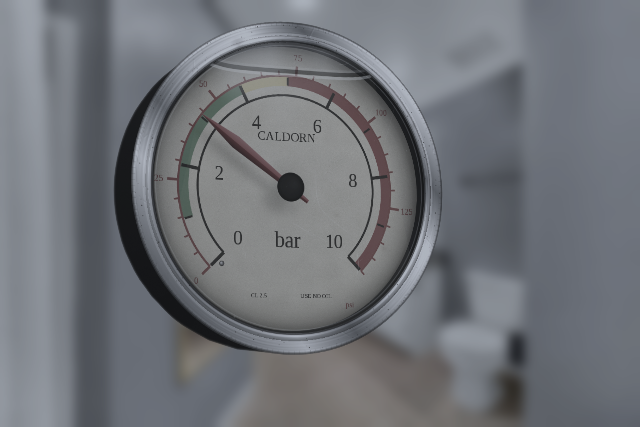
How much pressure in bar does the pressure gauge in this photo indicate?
3 bar
